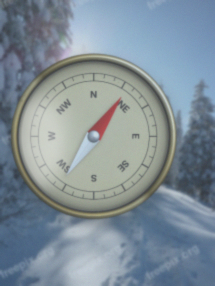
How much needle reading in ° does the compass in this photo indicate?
35 °
